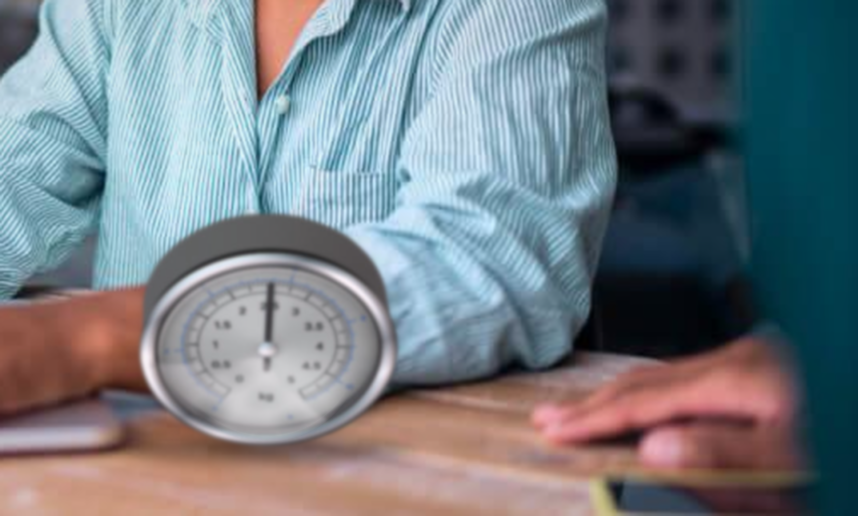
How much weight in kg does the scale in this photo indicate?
2.5 kg
